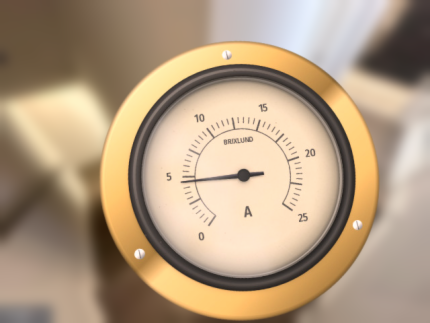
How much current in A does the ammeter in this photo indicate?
4.5 A
